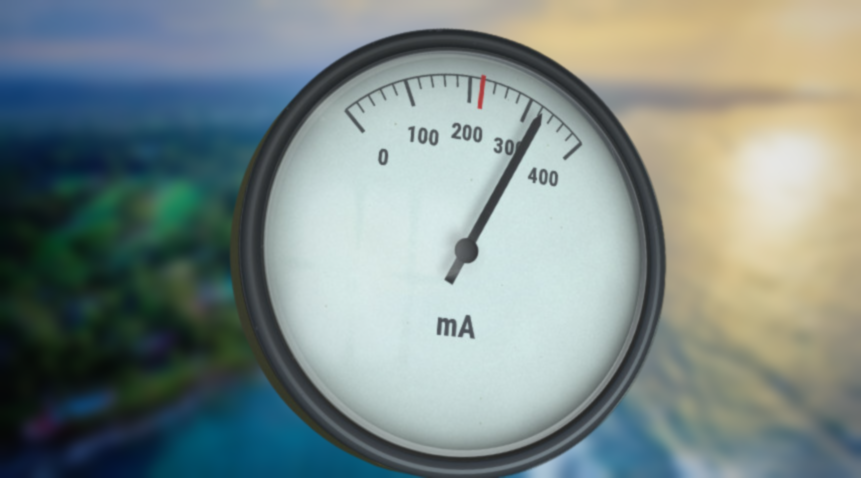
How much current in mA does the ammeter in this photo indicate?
320 mA
